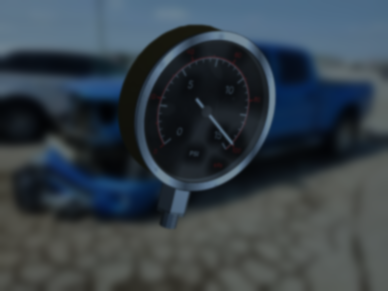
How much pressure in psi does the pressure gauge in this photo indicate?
14.5 psi
